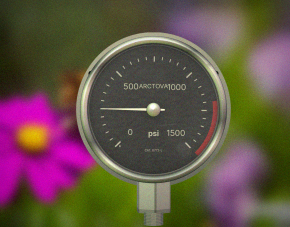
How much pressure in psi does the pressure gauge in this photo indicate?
250 psi
